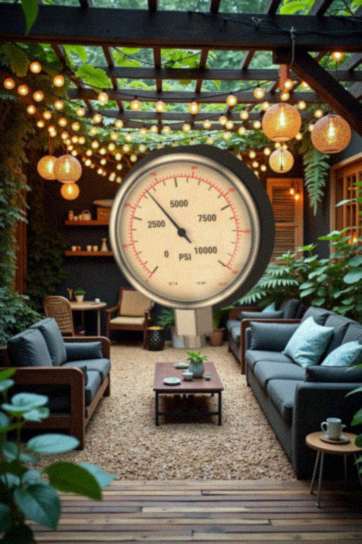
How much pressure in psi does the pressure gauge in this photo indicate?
3750 psi
